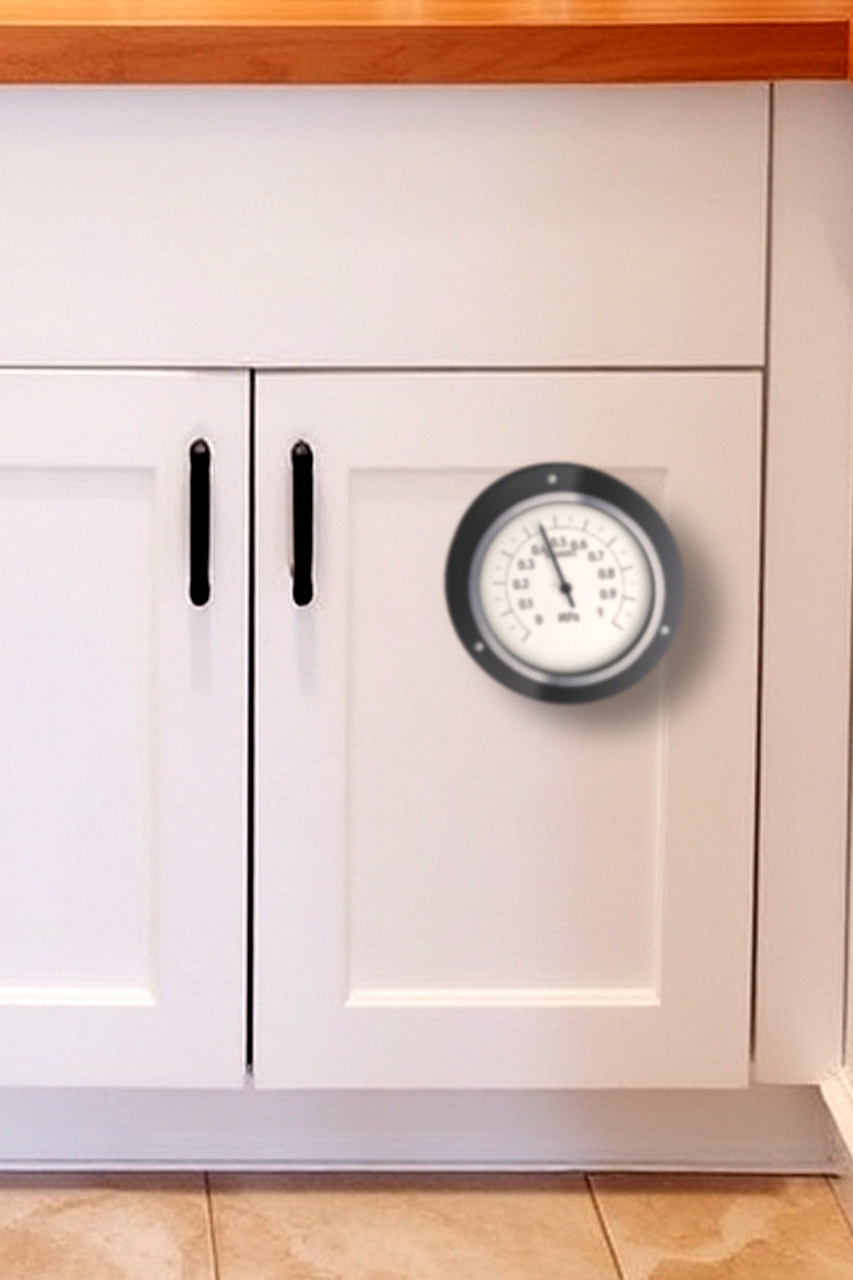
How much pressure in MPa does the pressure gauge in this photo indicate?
0.45 MPa
